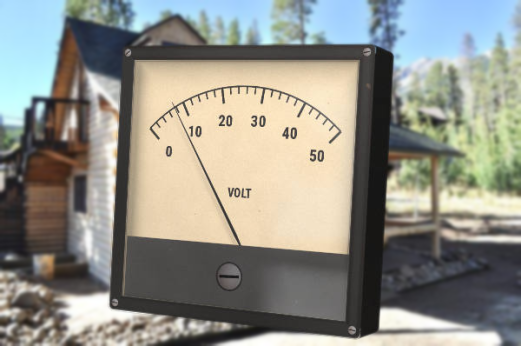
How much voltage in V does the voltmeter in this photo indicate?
8 V
